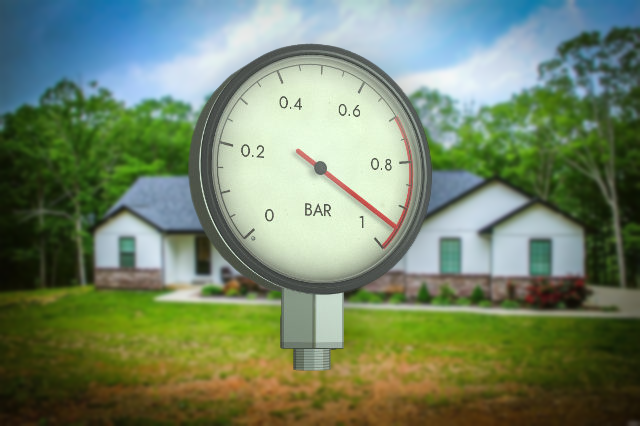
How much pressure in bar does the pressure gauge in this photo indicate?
0.95 bar
